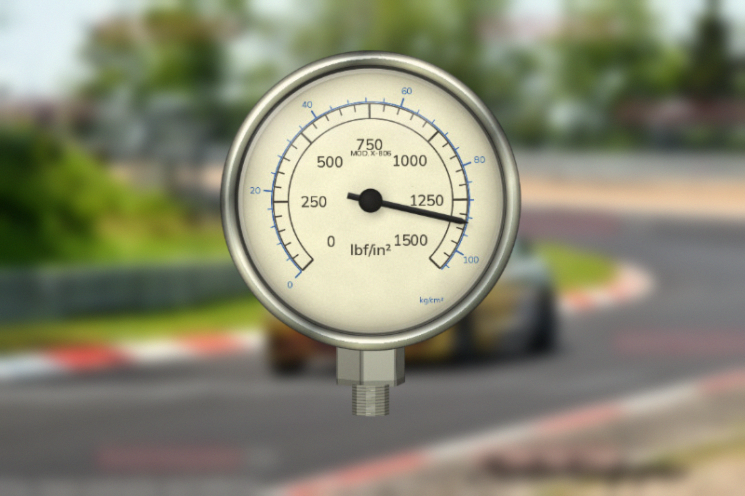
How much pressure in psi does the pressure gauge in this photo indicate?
1325 psi
